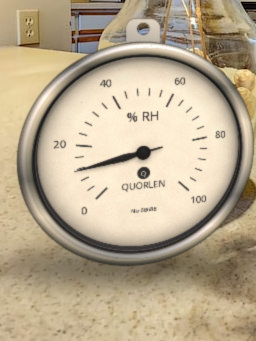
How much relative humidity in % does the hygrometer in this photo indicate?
12 %
